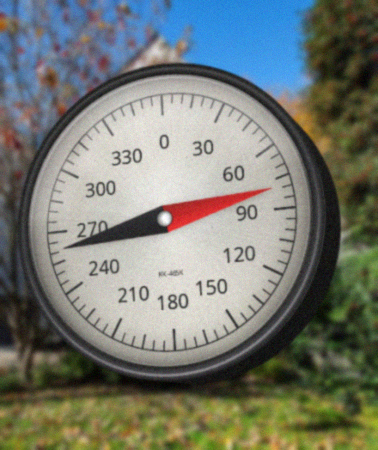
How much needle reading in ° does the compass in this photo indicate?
80 °
